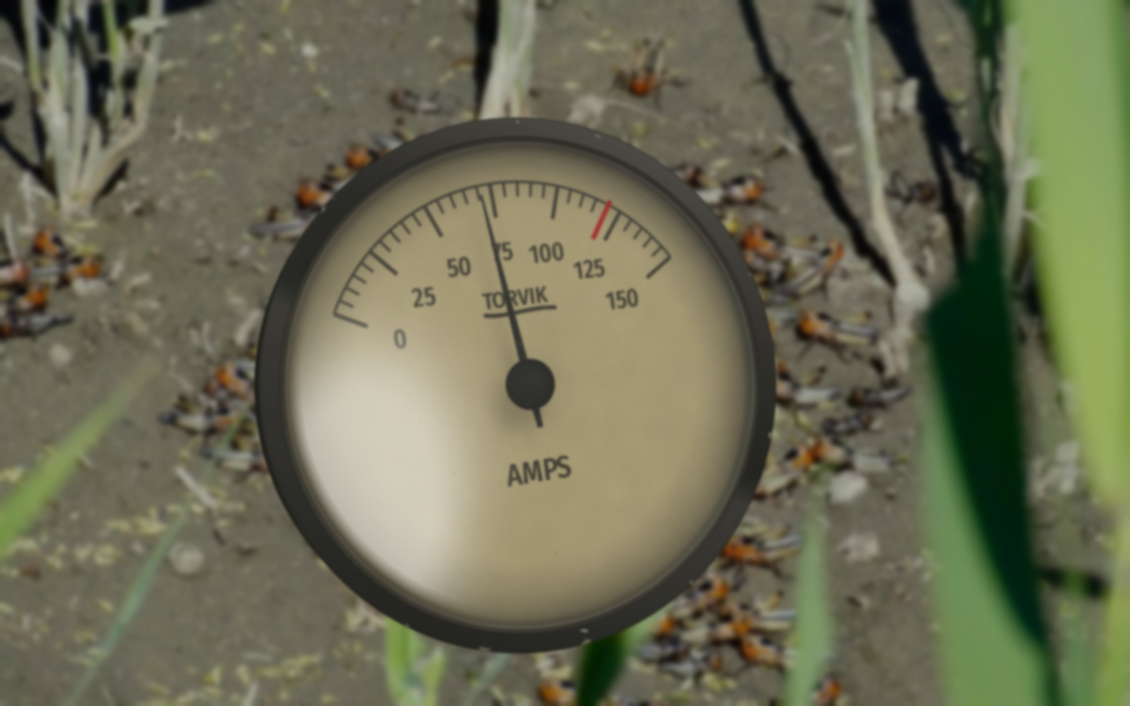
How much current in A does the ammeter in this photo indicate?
70 A
